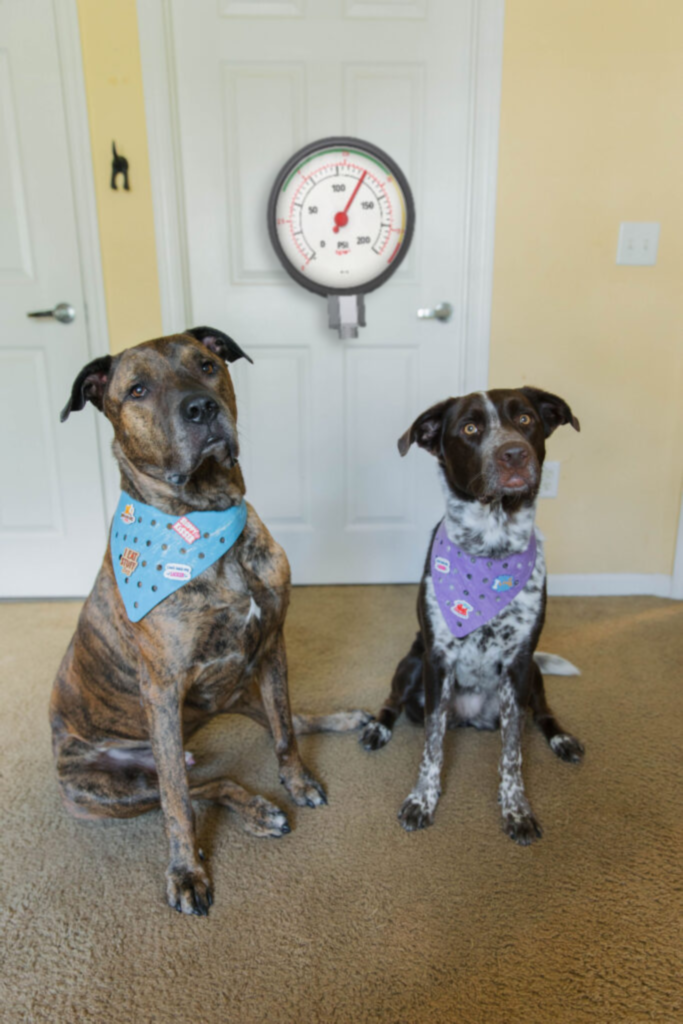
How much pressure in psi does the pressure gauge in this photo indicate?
125 psi
